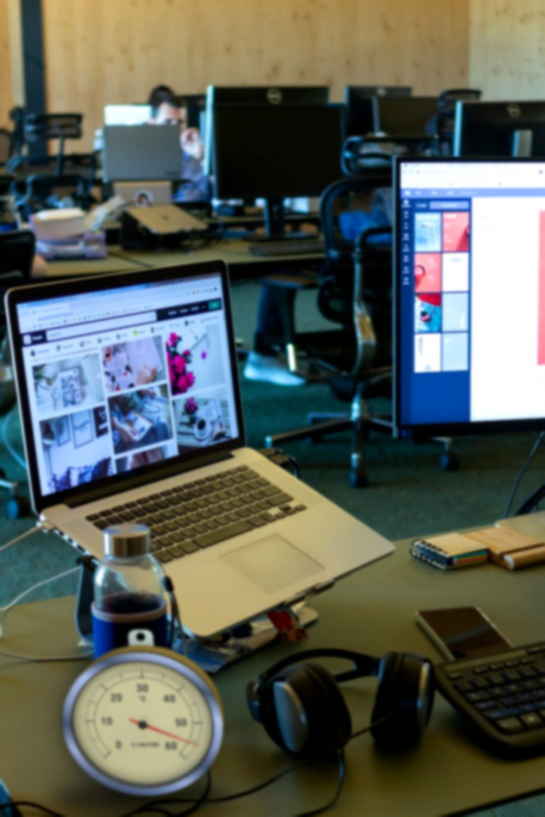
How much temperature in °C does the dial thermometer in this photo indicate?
55 °C
